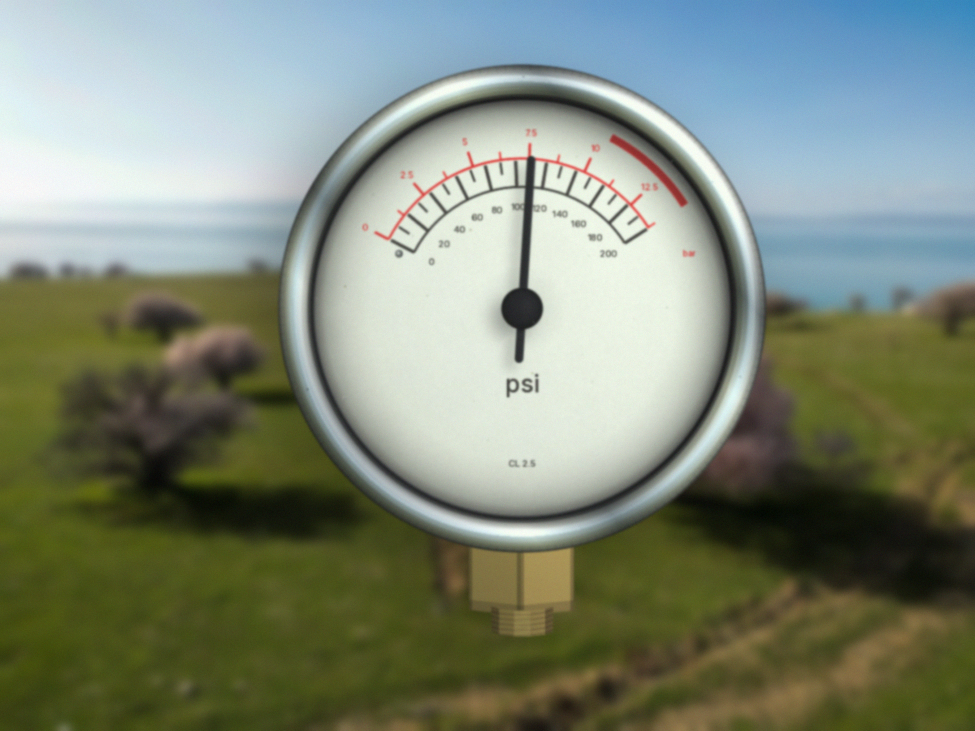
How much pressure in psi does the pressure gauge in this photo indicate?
110 psi
